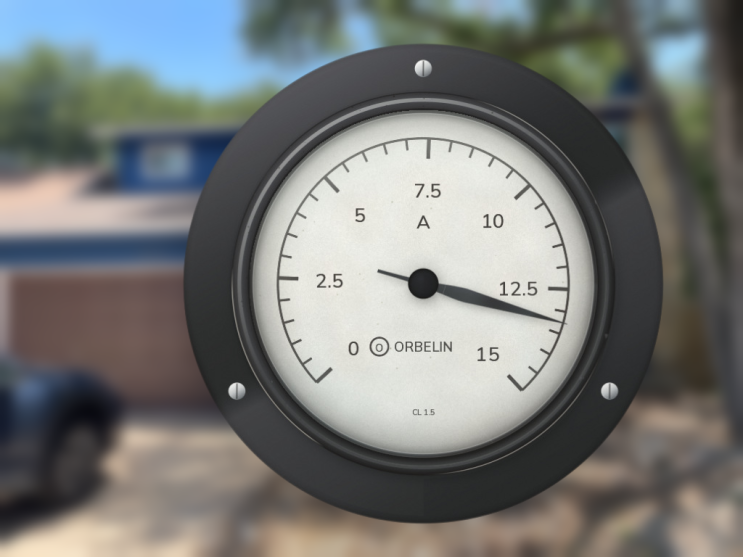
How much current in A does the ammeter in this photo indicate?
13.25 A
